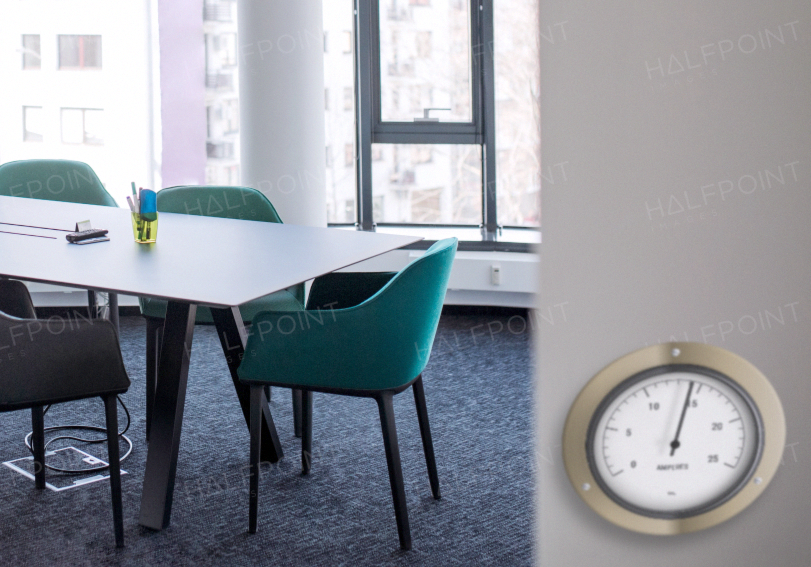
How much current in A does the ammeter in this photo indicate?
14 A
